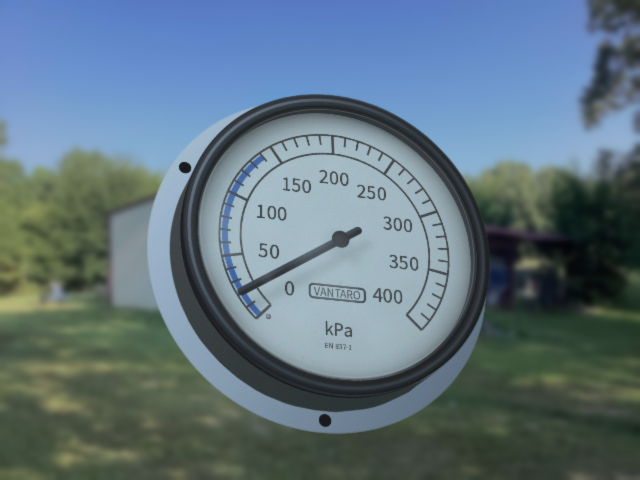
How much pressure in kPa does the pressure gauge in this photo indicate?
20 kPa
